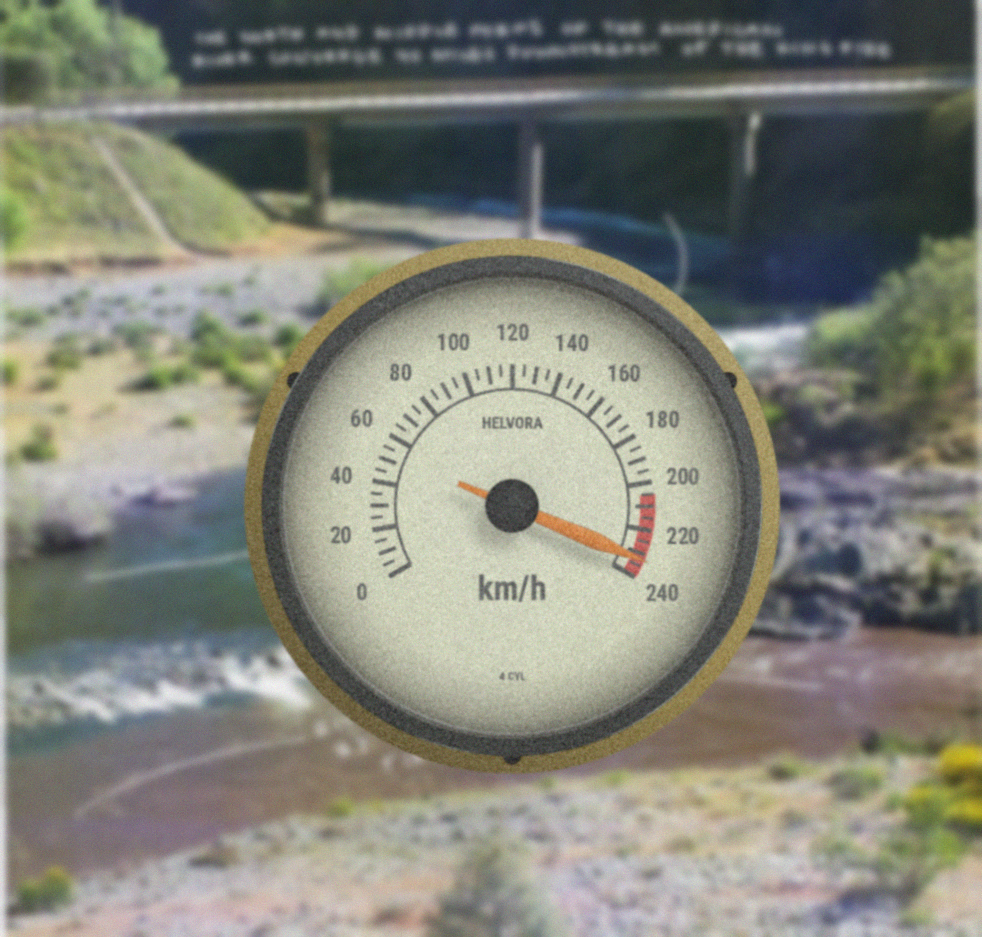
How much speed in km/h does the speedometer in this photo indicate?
232.5 km/h
